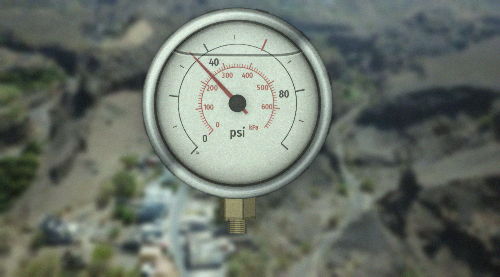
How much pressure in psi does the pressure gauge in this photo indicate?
35 psi
